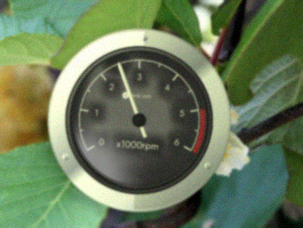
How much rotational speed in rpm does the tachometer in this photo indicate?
2500 rpm
